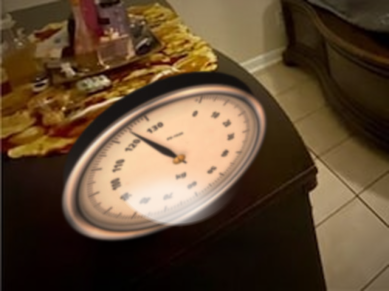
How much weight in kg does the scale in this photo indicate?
125 kg
